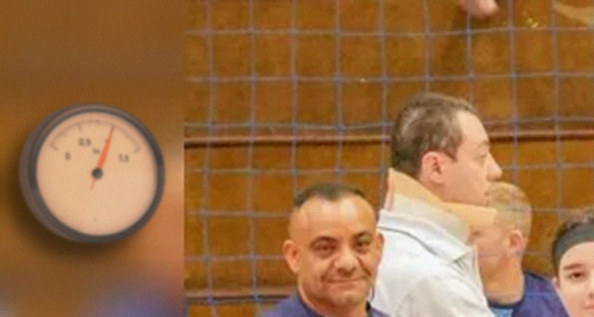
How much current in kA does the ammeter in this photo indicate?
1 kA
